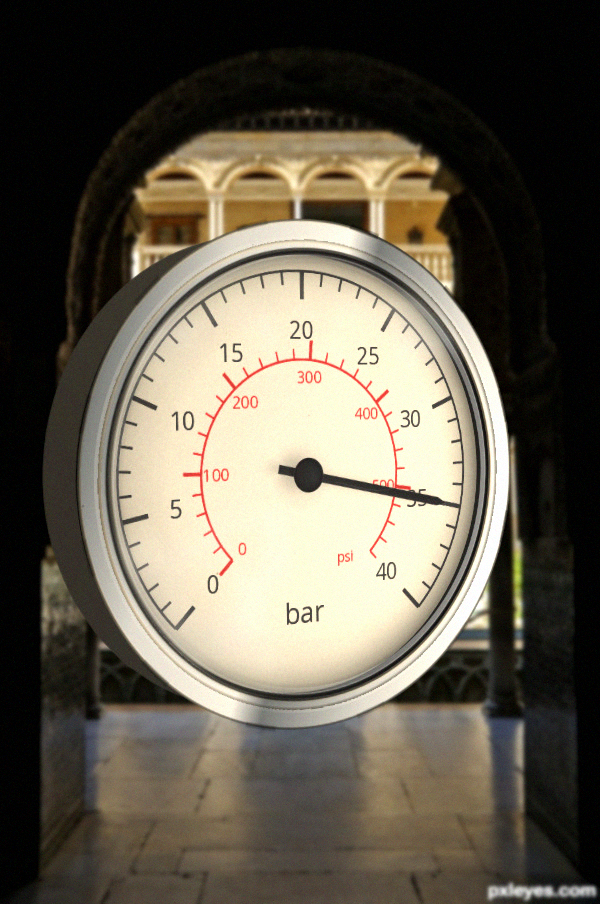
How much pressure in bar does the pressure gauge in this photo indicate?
35 bar
